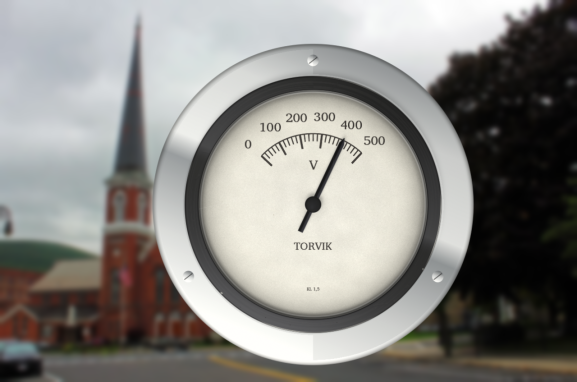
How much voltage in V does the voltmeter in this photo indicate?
400 V
